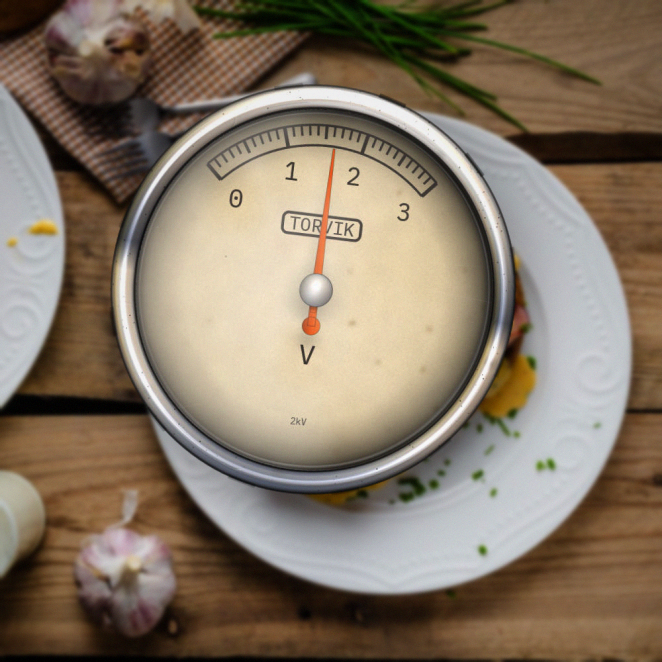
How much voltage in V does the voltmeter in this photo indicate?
1.6 V
